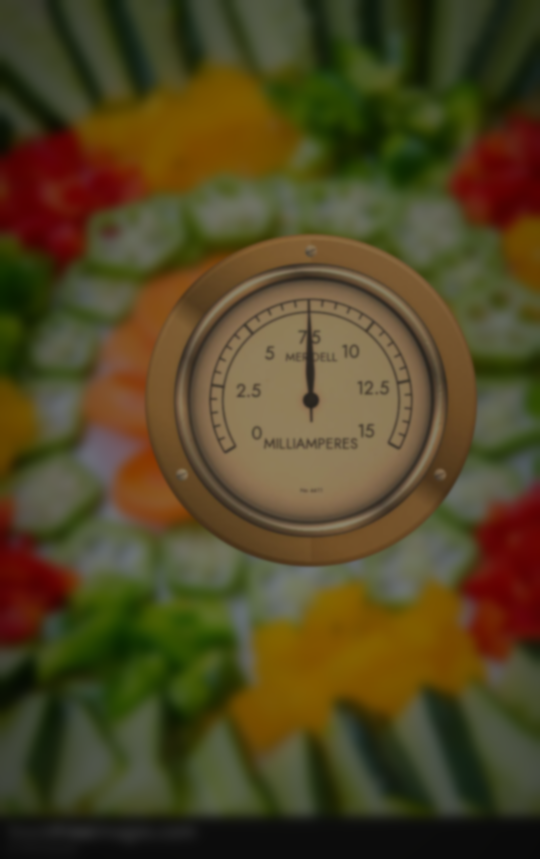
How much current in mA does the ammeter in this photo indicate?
7.5 mA
